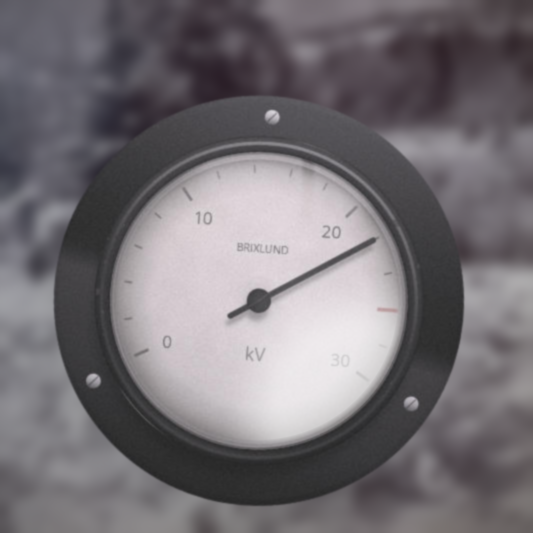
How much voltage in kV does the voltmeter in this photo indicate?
22 kV
